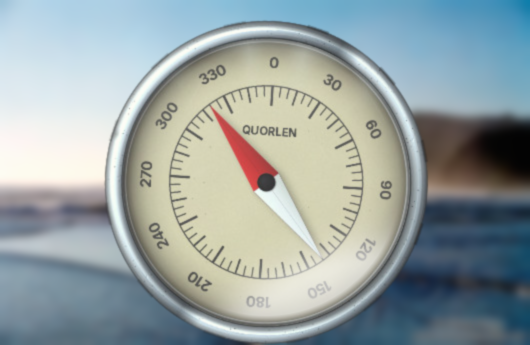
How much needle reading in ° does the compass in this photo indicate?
320 °
